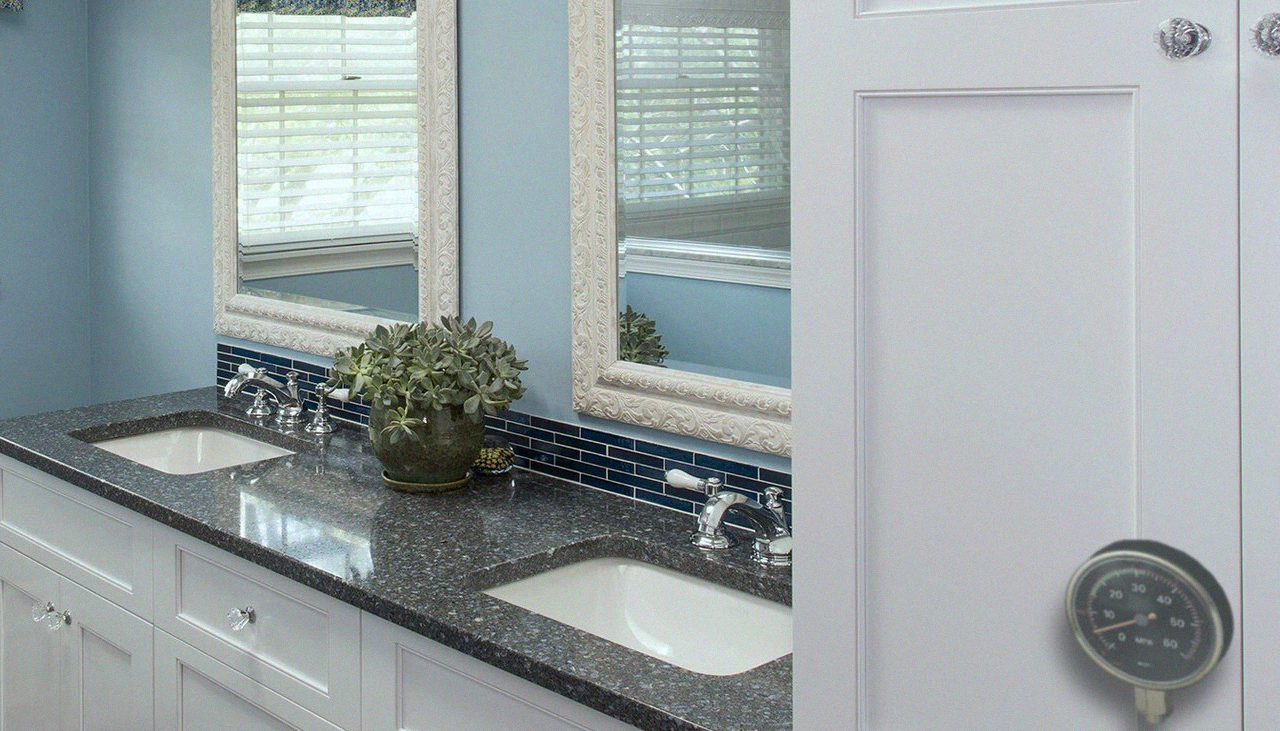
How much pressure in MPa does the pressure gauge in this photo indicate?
5 MPa
